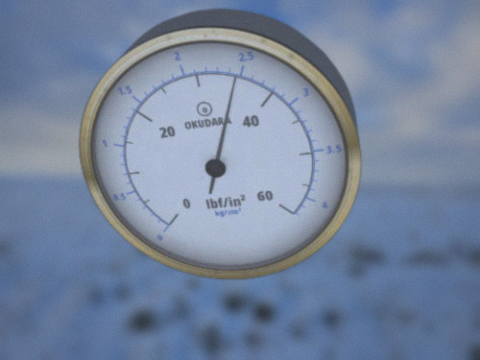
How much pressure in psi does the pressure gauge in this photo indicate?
35 psi
